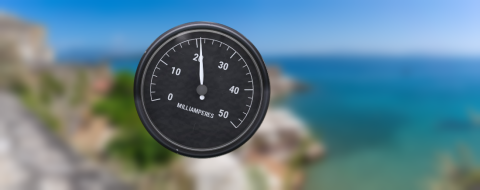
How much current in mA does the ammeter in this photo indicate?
21 mA
